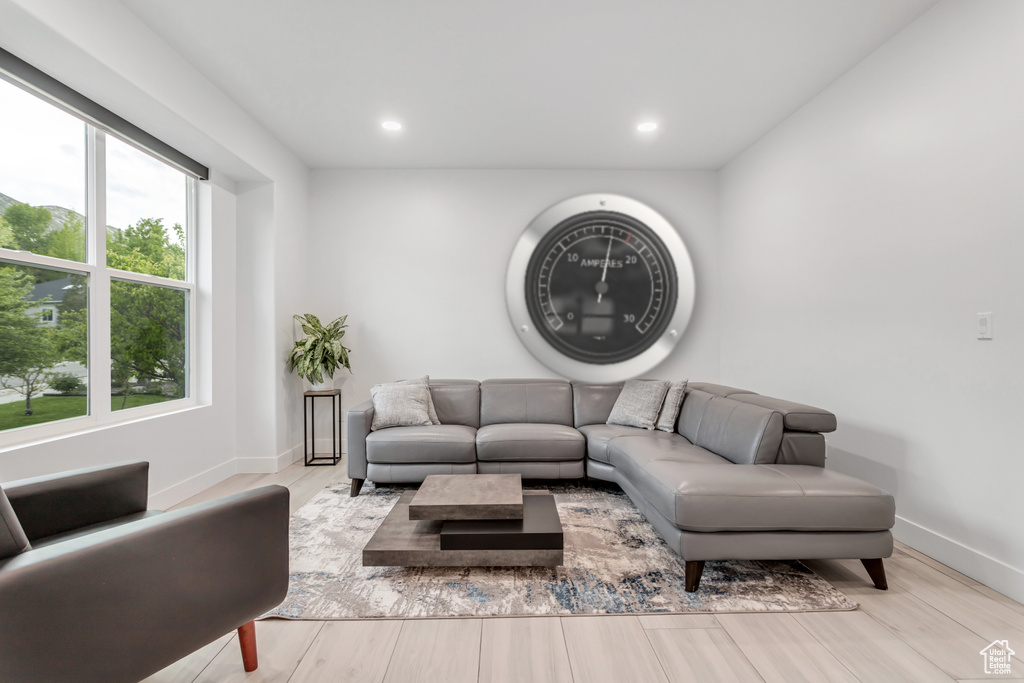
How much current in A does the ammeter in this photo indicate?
16 A
